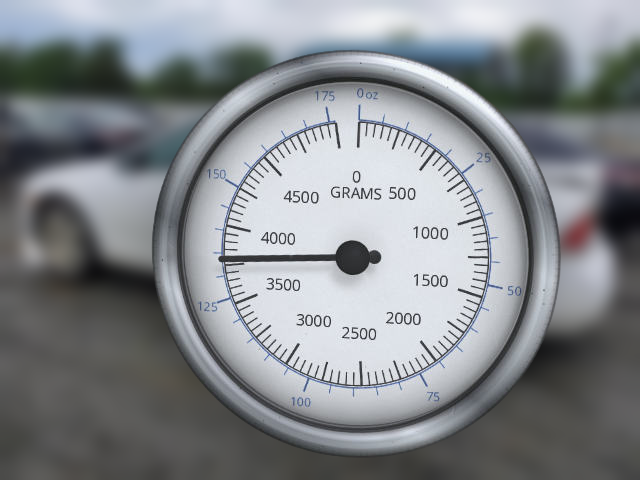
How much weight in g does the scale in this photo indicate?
3800 g
